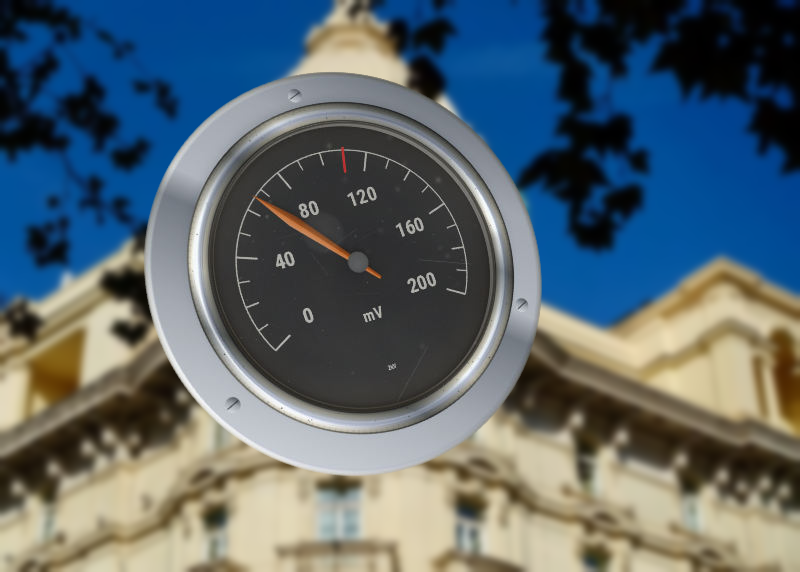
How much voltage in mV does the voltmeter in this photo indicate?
65 mV
